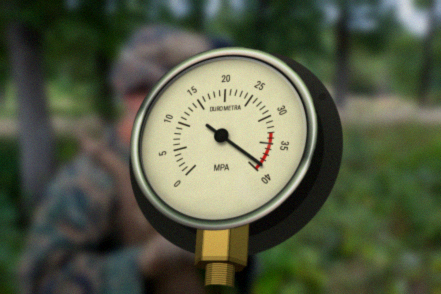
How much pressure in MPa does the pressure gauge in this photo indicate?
39 MPa
